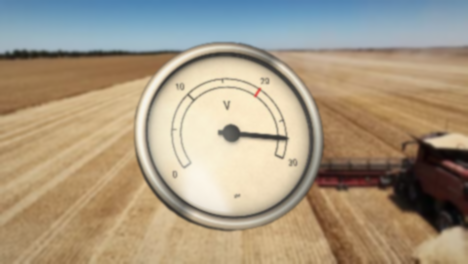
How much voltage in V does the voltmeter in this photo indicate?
27.5 V
